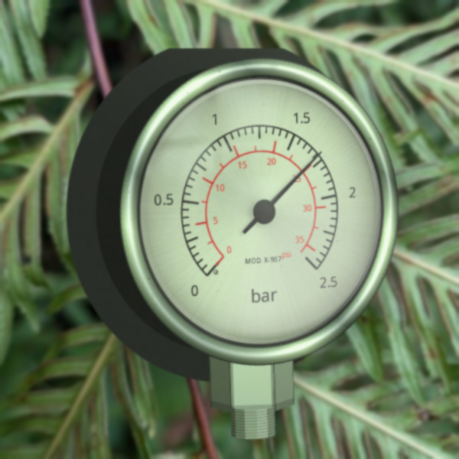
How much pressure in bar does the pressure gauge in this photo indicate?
1.7 bar
